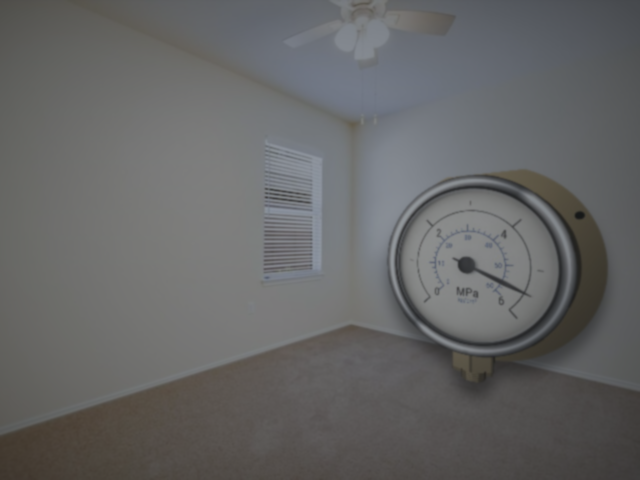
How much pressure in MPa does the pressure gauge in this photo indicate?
5.5 MPa
